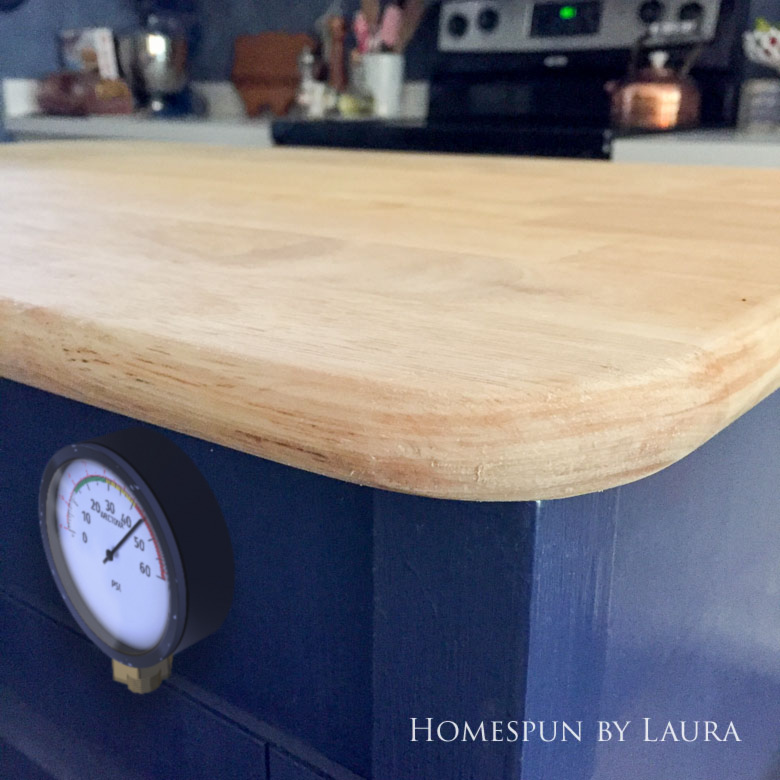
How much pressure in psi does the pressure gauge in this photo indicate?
45 psi
